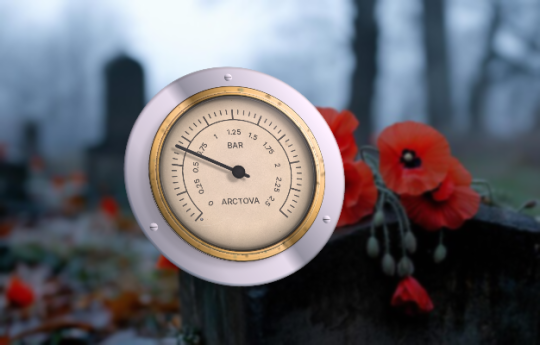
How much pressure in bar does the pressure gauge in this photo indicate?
0.65 bar
